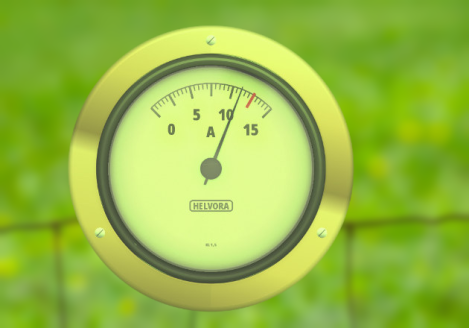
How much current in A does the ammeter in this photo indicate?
11 A
